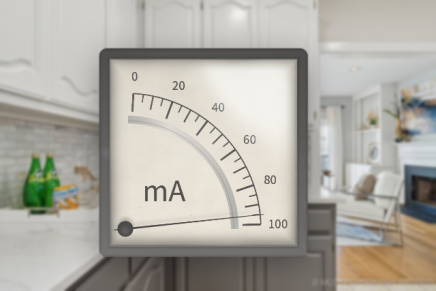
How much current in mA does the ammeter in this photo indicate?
95 mA
